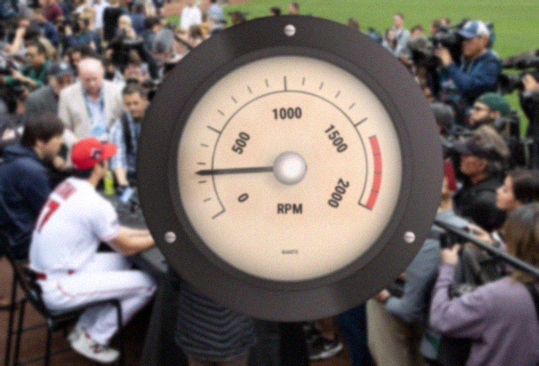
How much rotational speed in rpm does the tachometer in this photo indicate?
250 rpm
